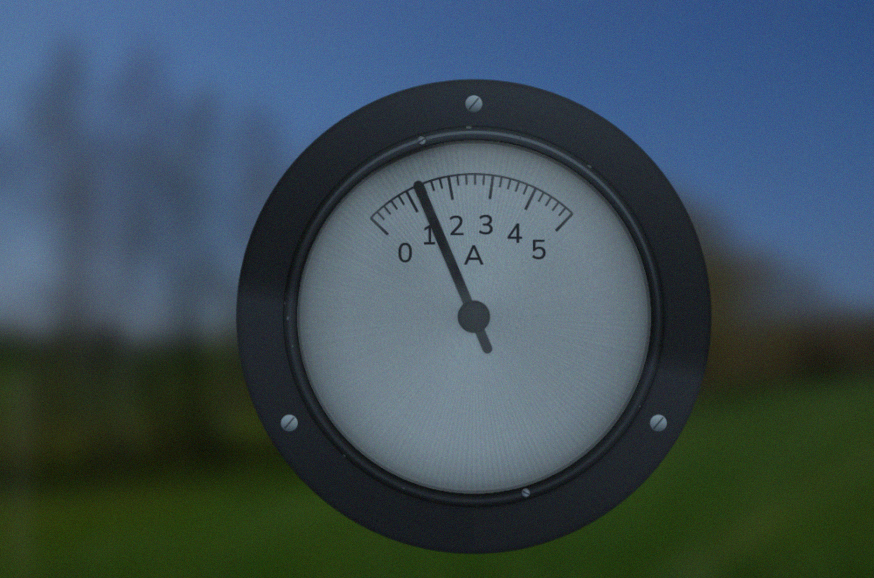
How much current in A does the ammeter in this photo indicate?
1.3 A
